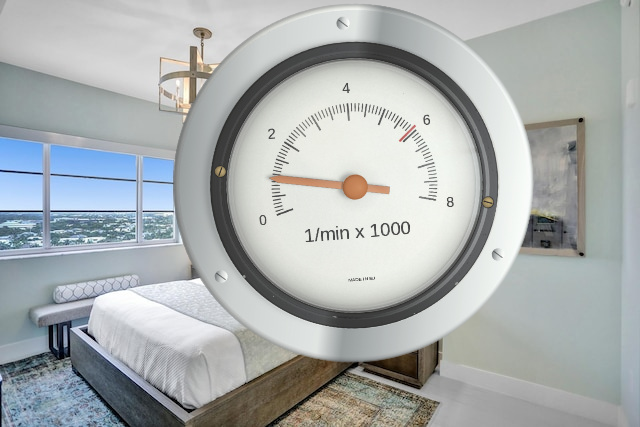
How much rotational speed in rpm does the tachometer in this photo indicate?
1000 rpm
